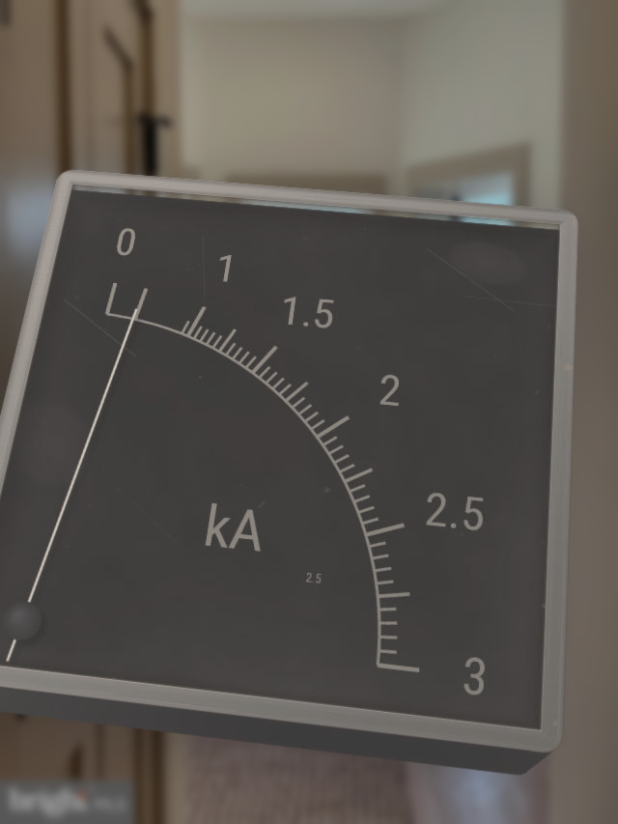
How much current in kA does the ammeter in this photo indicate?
0.5 kA
